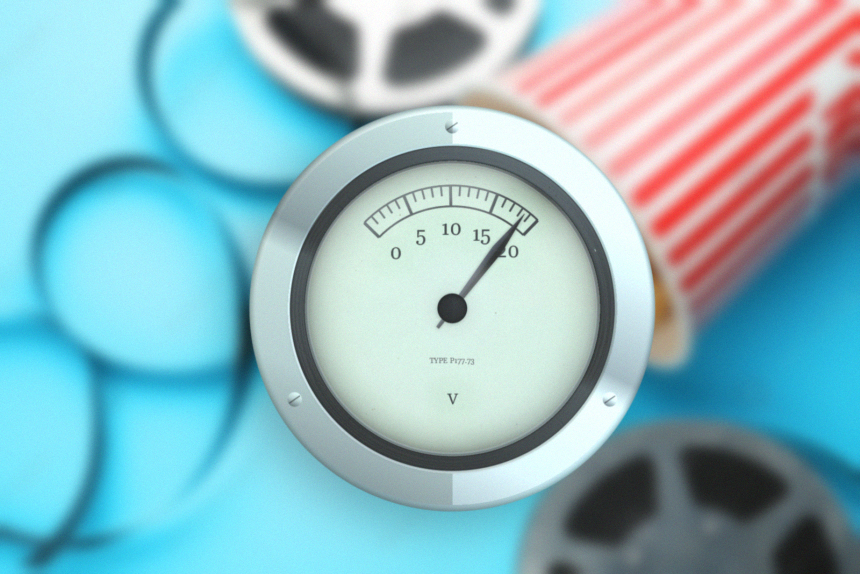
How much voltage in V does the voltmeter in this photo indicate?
18.5 V
